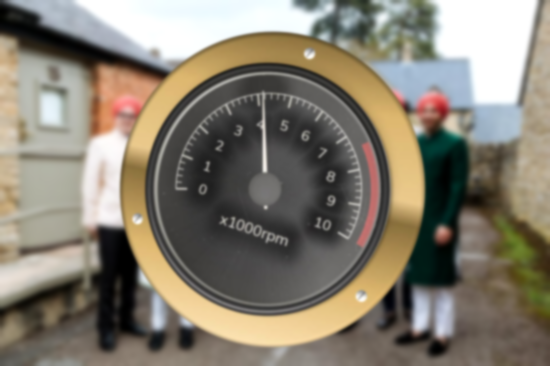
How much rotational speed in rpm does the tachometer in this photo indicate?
4200 rpm
